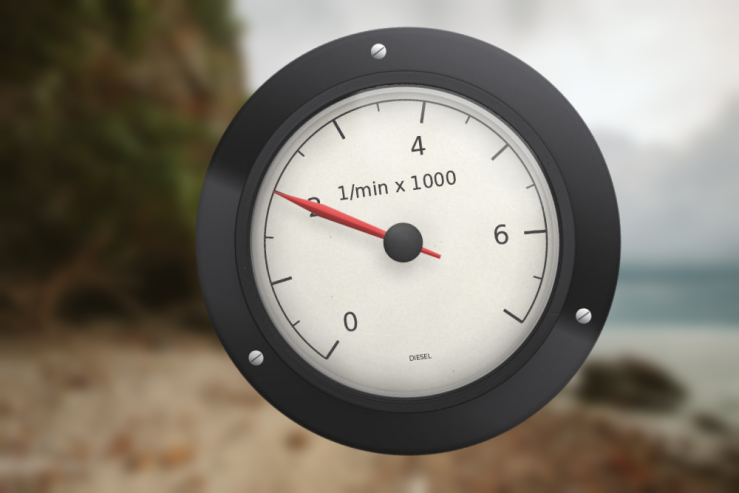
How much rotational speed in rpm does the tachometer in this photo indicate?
2000 rpm
